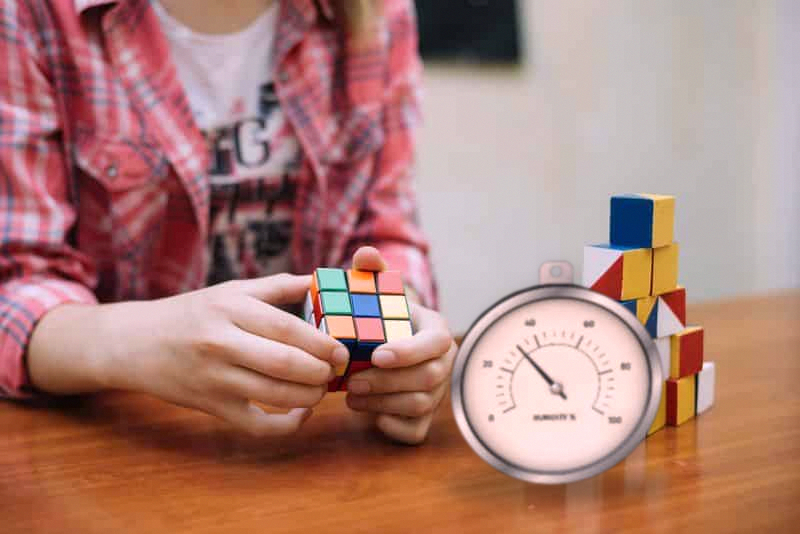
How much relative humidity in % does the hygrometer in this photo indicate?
32 %
